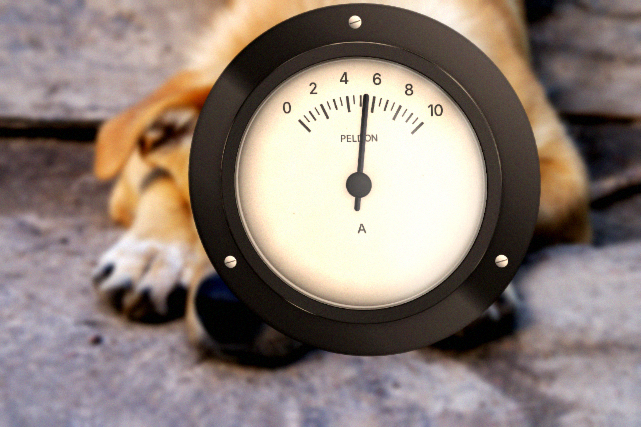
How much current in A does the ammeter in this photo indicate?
5.5 A
